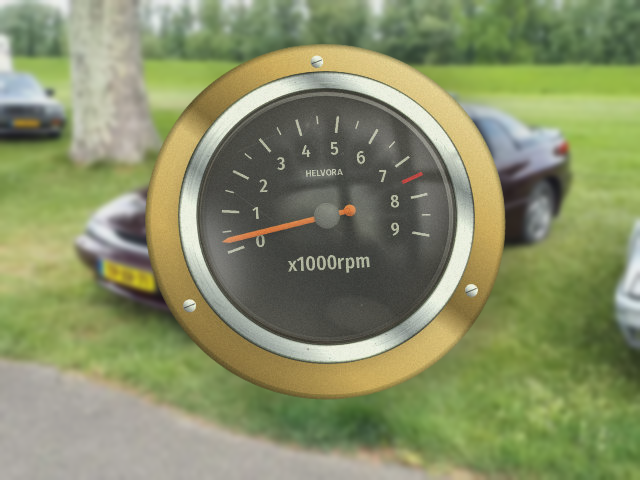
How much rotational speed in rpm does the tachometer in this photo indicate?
250 rpm
